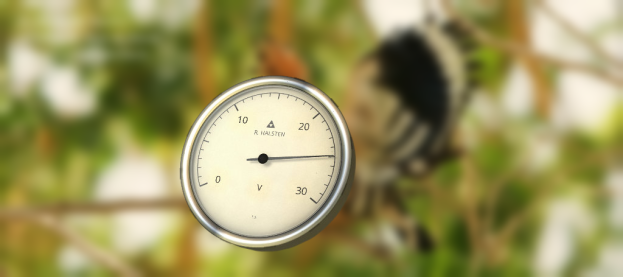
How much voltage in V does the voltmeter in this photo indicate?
25 V
